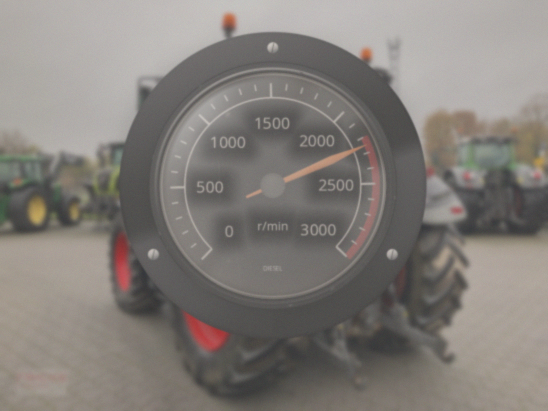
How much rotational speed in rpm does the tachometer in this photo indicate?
2250 rpm
